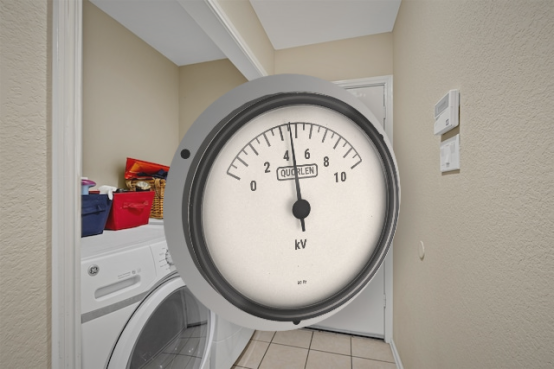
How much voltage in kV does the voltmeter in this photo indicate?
4.5 kV
